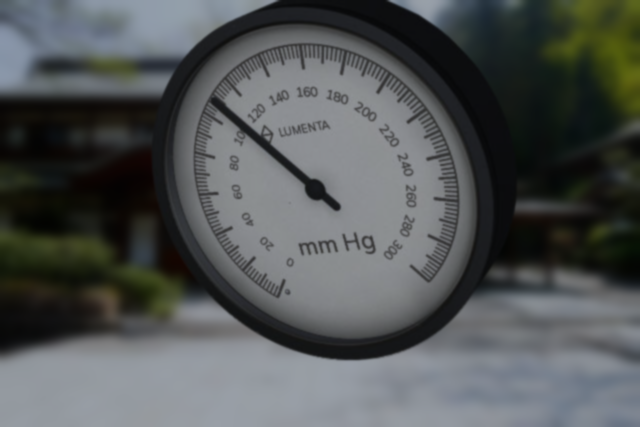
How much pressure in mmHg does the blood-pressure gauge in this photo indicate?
110 mmHg
